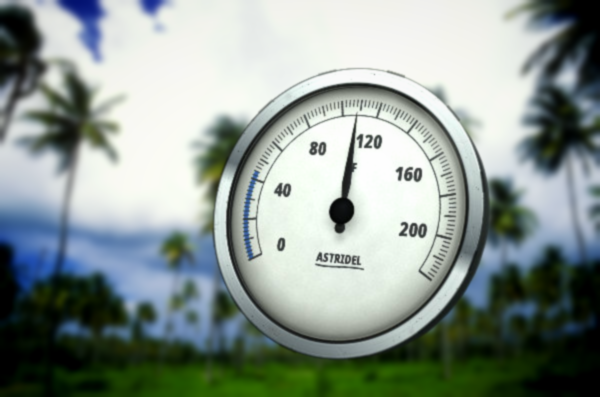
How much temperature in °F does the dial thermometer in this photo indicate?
110 °F
